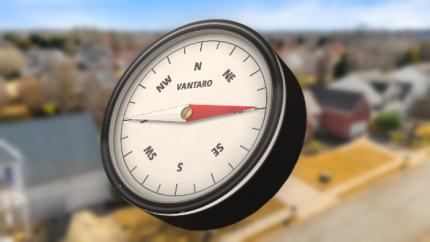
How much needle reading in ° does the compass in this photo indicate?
90 °
